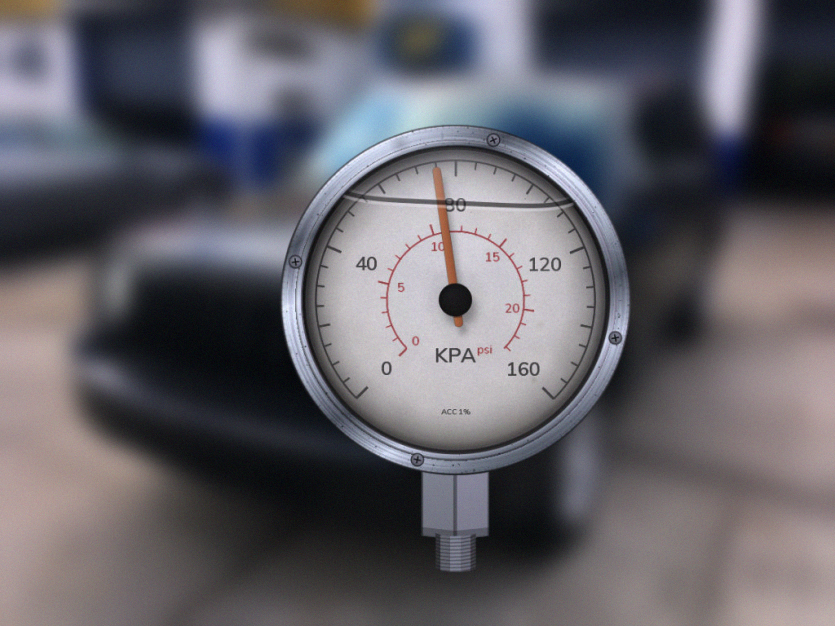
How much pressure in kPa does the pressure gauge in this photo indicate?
75 kPa
